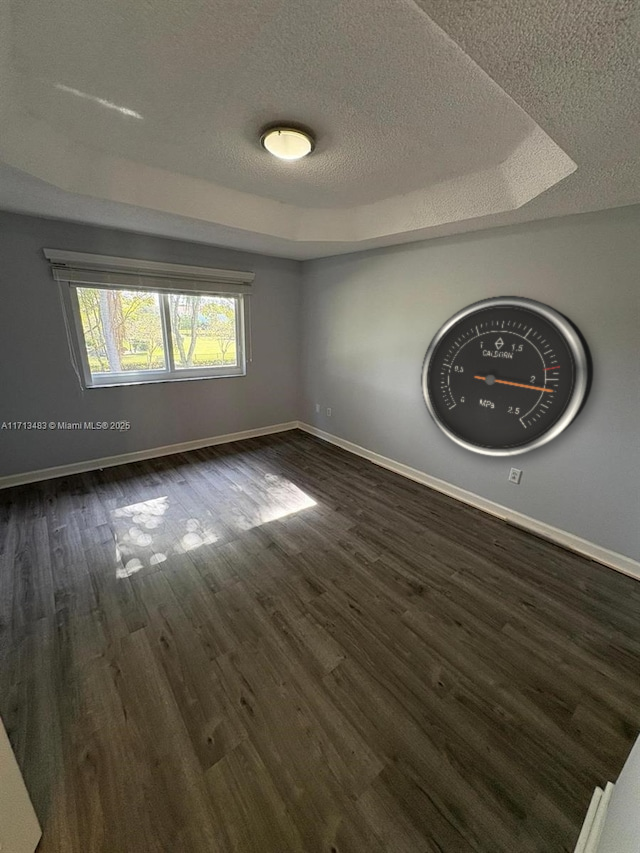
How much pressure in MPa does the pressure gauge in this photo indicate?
2.1 MPa
